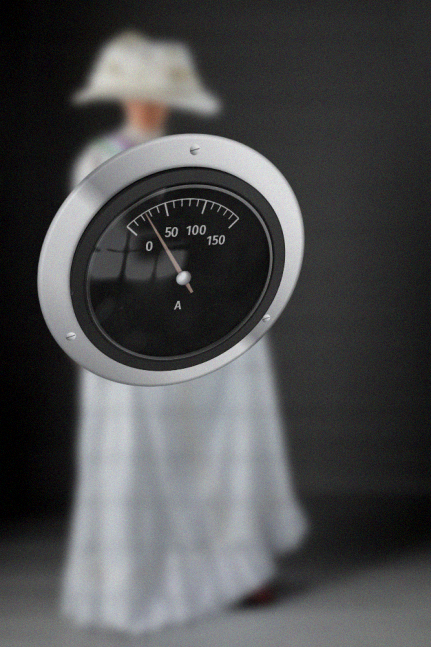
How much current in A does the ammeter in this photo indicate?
25 A
